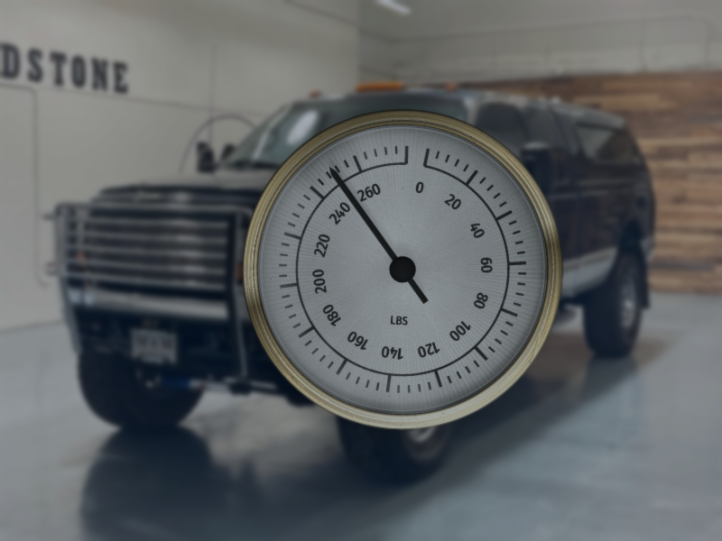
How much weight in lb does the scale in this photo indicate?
250 lb
